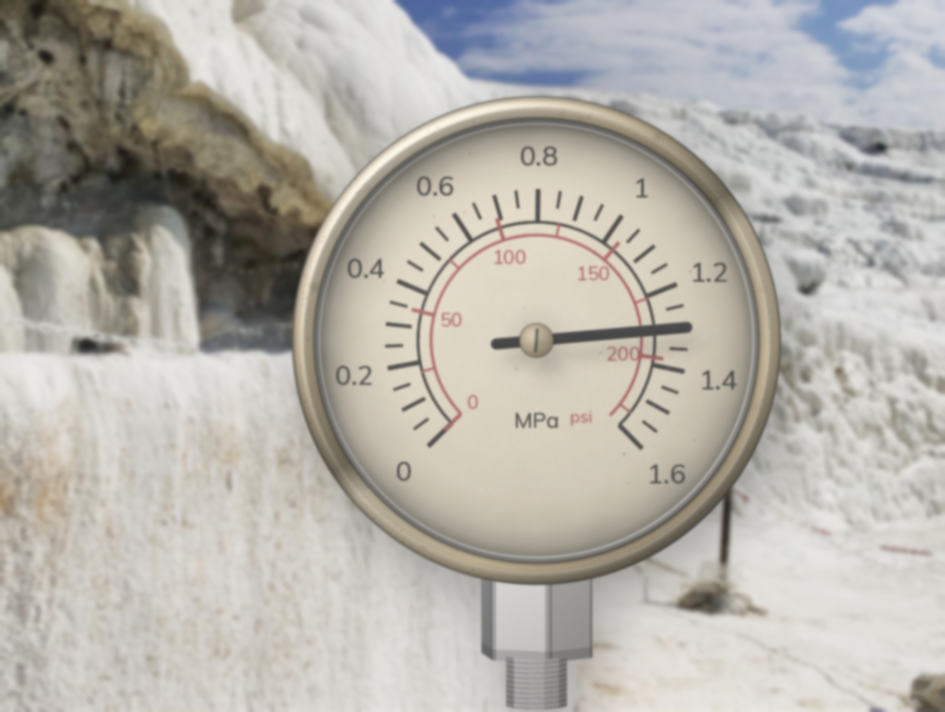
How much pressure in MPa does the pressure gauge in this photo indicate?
1.3 MPa
